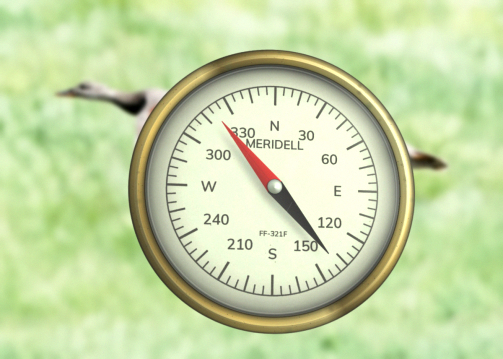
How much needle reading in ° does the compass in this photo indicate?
320 °
